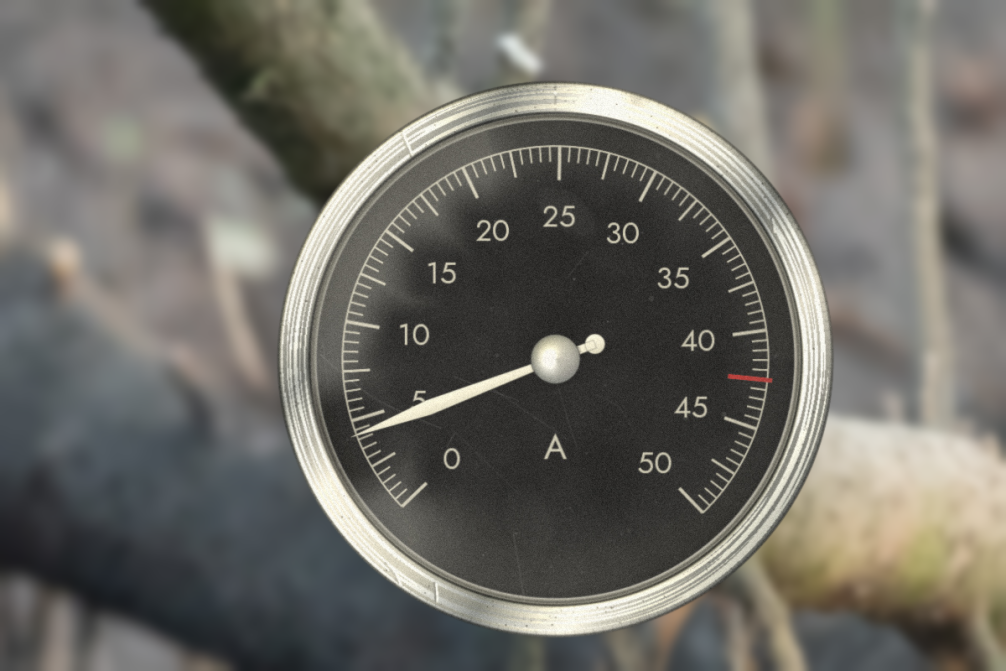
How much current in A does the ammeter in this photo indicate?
4.25 A
